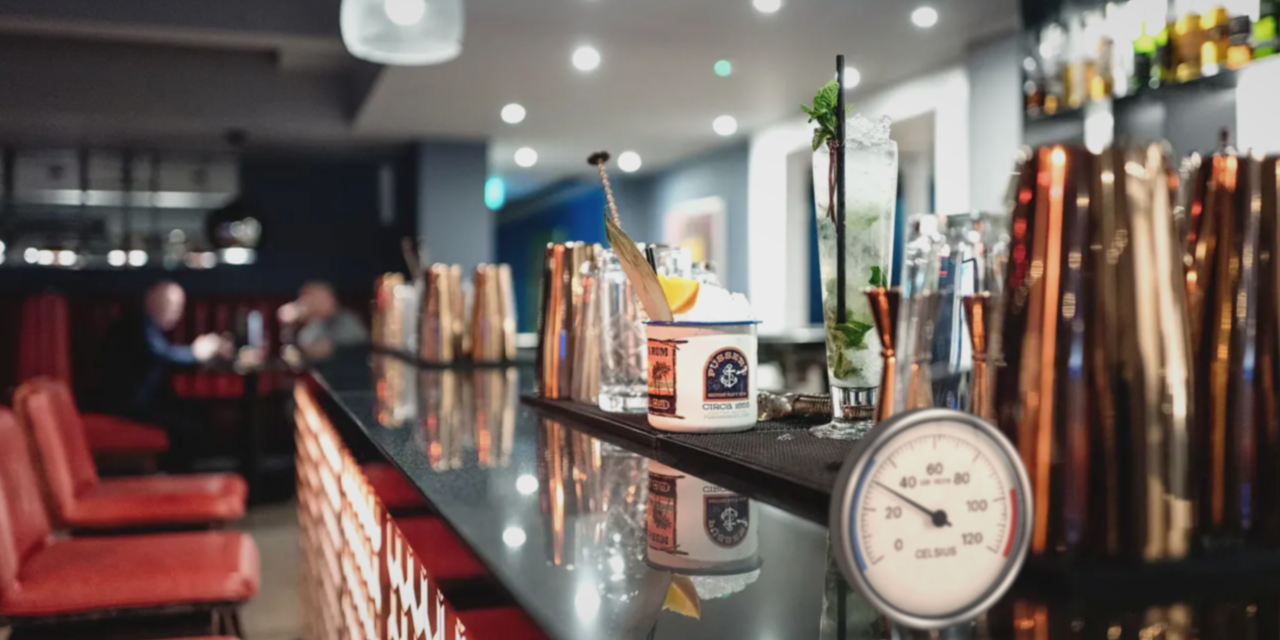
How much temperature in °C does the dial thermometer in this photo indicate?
30 °C
